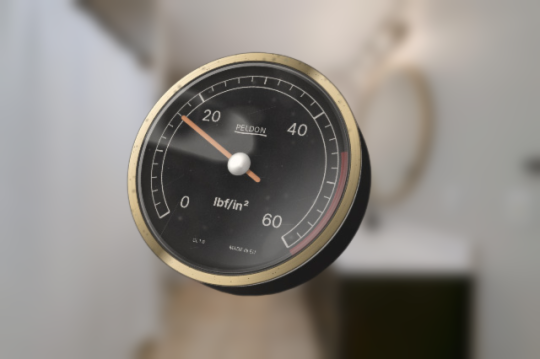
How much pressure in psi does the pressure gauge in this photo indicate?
16 psi
